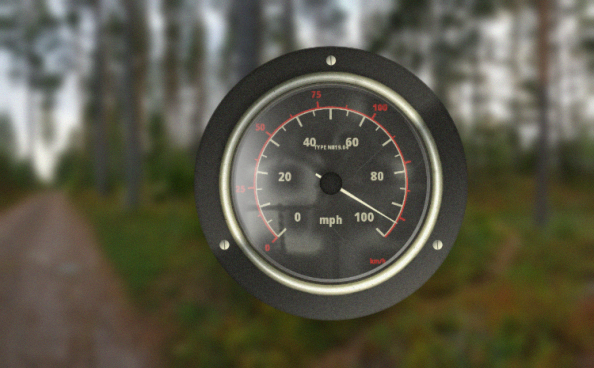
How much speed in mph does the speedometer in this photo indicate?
95 mph
